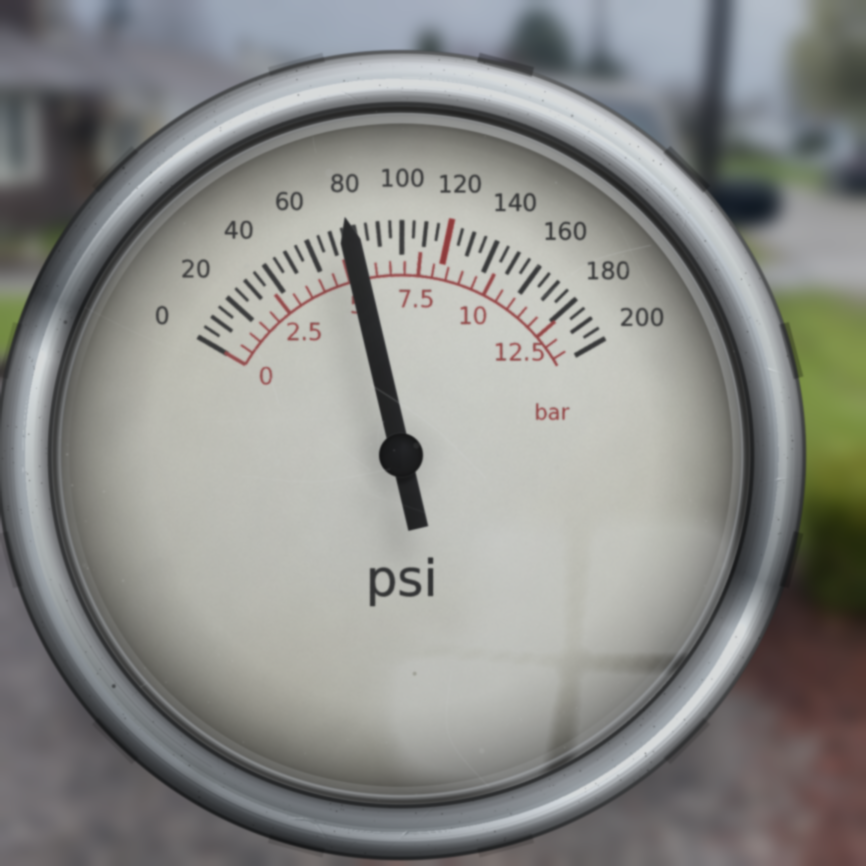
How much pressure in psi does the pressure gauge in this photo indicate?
77.5 psi
